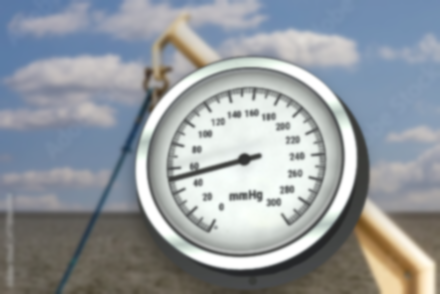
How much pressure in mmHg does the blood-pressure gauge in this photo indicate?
50 mmHg
